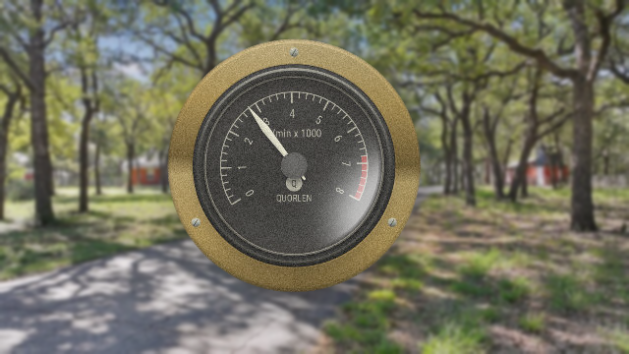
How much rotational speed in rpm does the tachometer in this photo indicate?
2800 rpm
